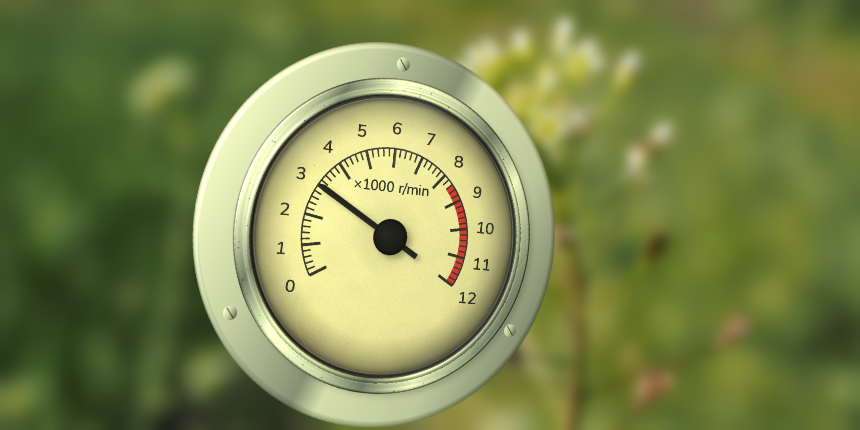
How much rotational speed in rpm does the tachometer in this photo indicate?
3000 rpm
